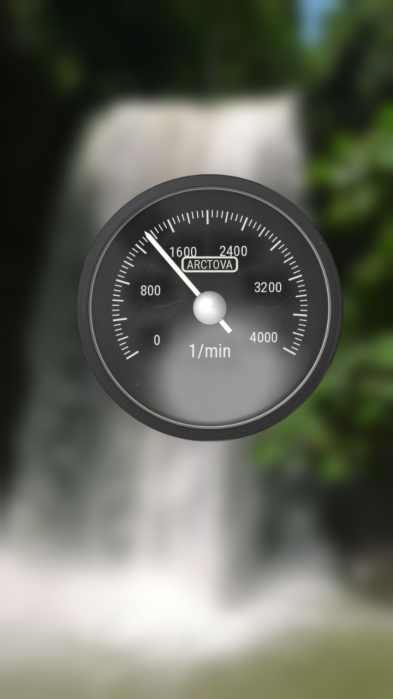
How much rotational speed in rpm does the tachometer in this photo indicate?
1350 rpm
